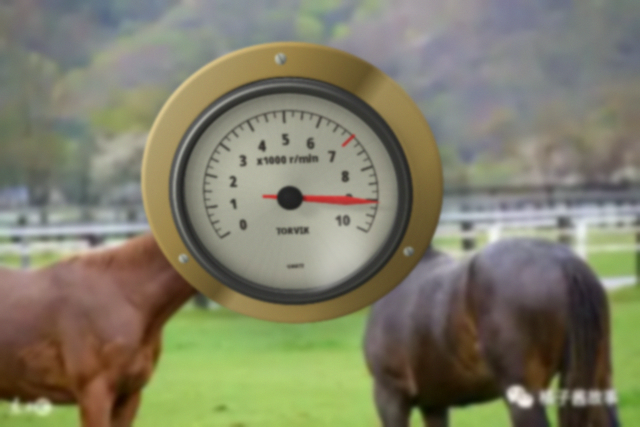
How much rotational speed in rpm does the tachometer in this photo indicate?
9000 rpm
